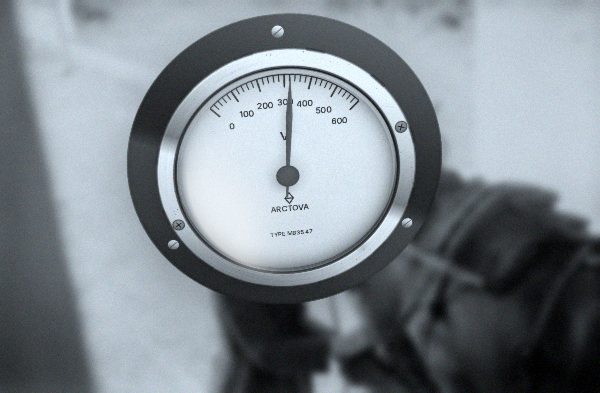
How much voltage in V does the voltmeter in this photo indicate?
320 V
